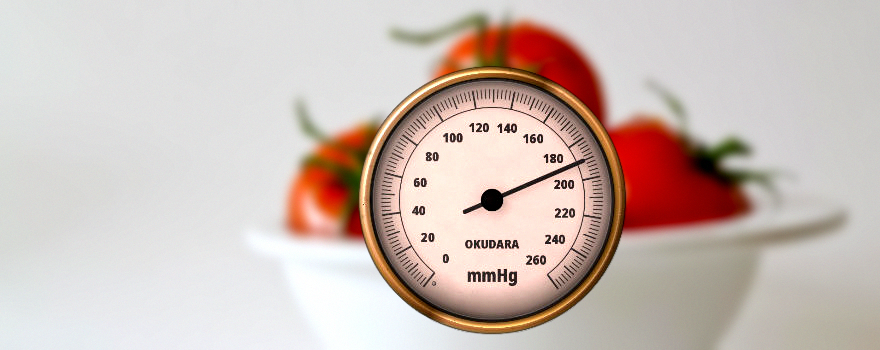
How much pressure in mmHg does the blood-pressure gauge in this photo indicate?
190 mmHg
